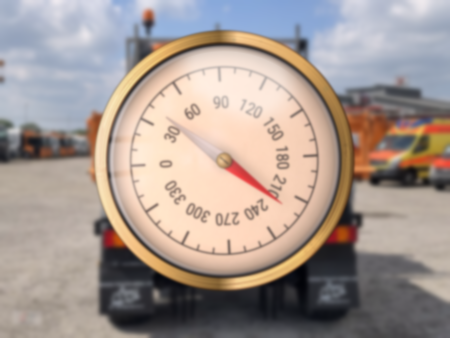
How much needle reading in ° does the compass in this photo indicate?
220 °
